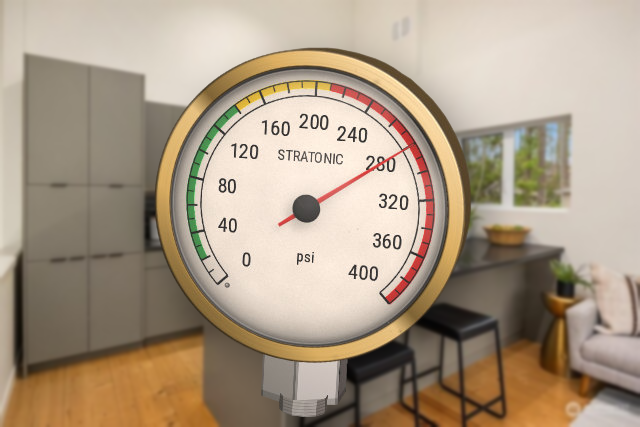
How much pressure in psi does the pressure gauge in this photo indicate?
280 psi
